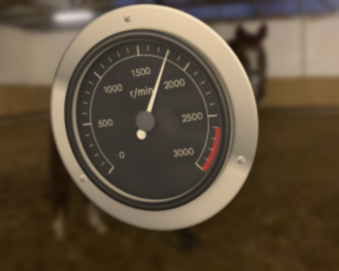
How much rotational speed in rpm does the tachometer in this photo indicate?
1800 rpm
